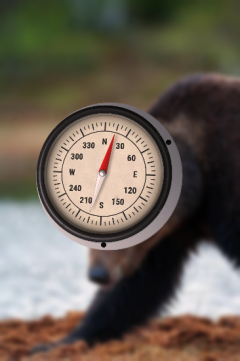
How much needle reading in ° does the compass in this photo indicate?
15 °
